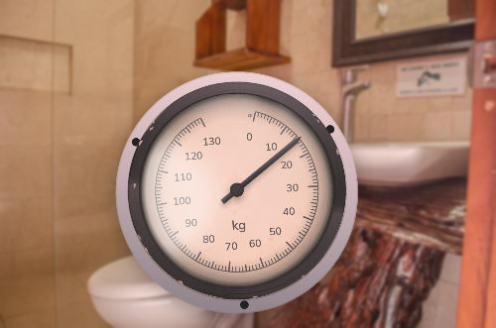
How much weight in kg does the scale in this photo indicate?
15 kg
